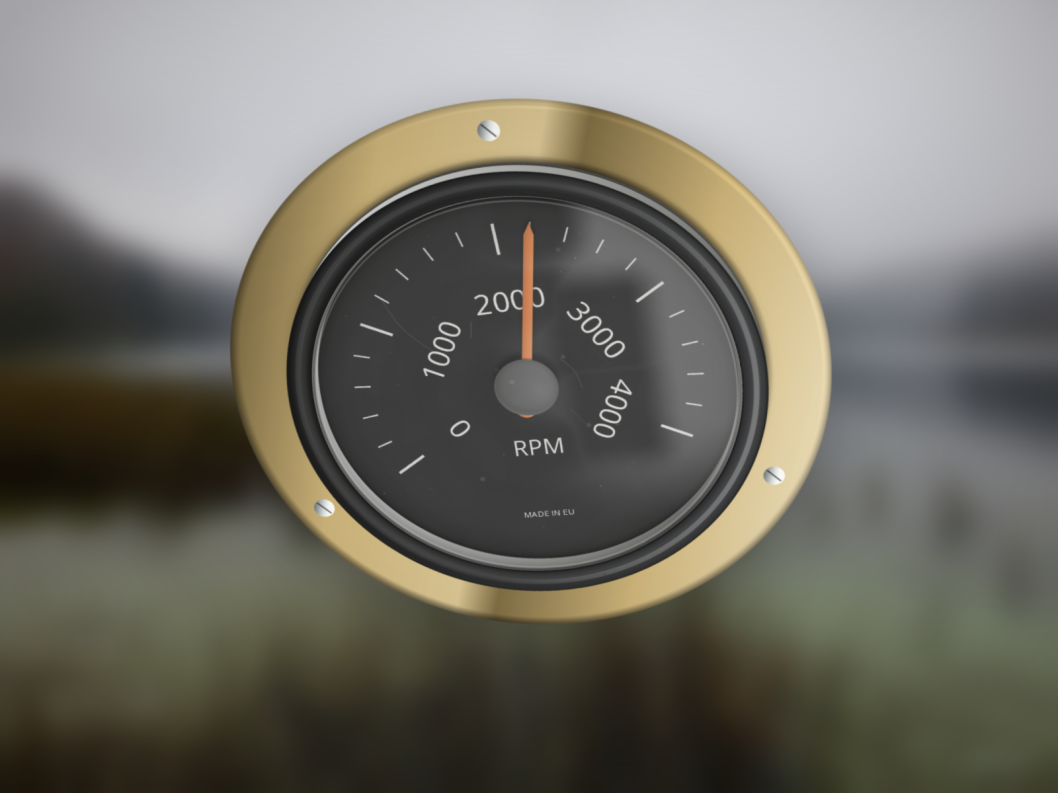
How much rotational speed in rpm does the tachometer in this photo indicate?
2200 rpm
